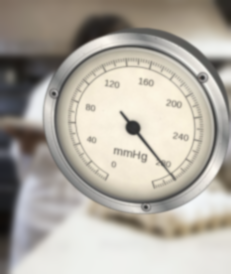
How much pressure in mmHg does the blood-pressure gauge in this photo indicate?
280 mmHg
